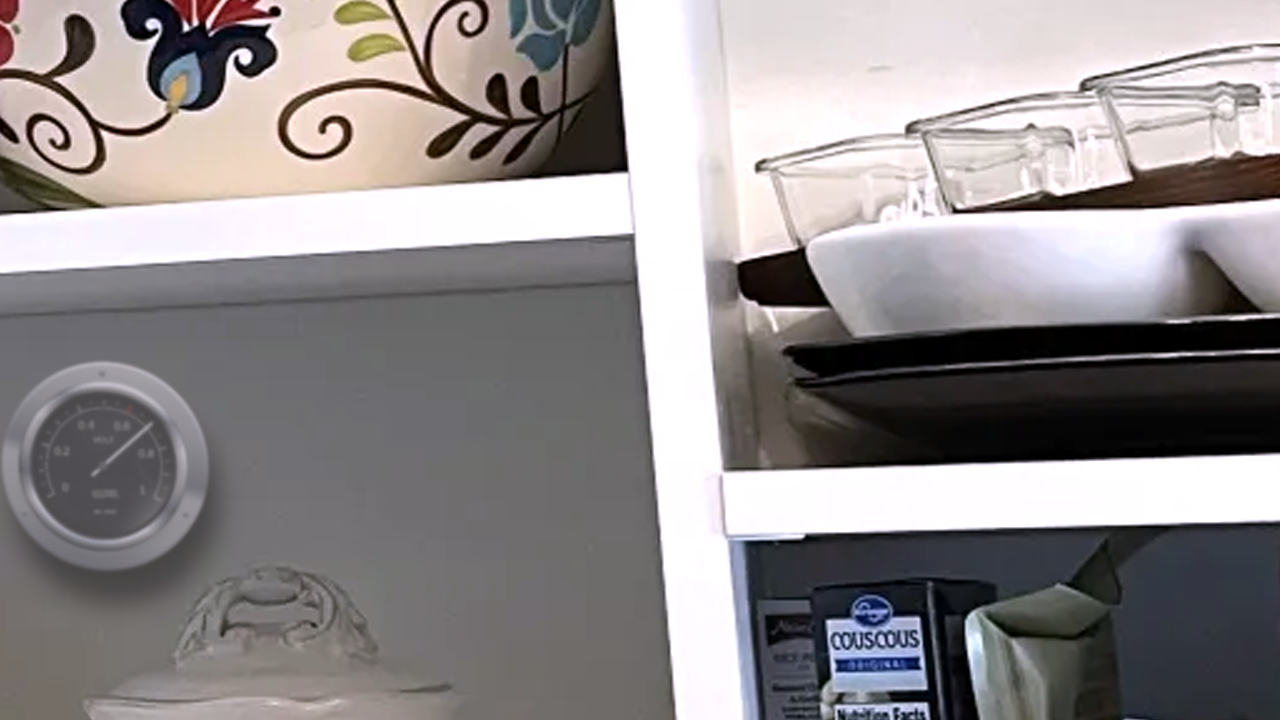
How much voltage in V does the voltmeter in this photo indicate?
0.7 V
